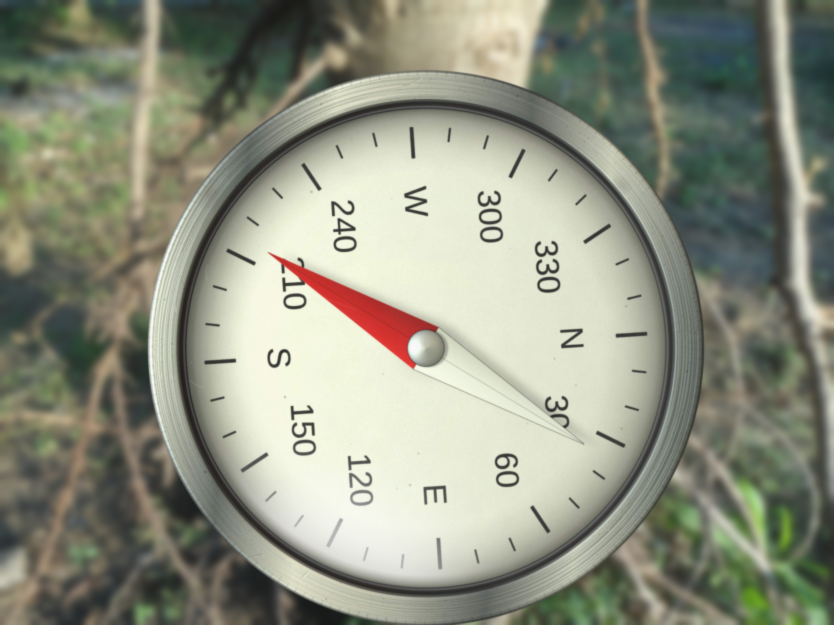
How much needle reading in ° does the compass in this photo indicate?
215 °
